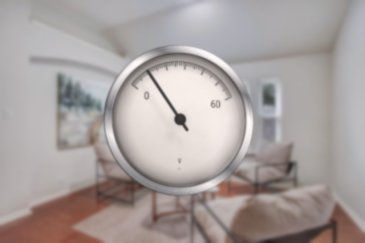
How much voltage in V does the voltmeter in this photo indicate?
10 V
